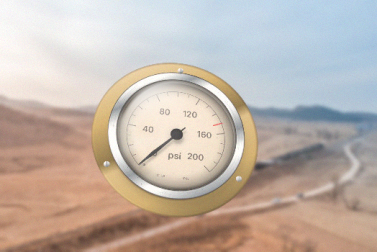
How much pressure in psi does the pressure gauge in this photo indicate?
0 psi
